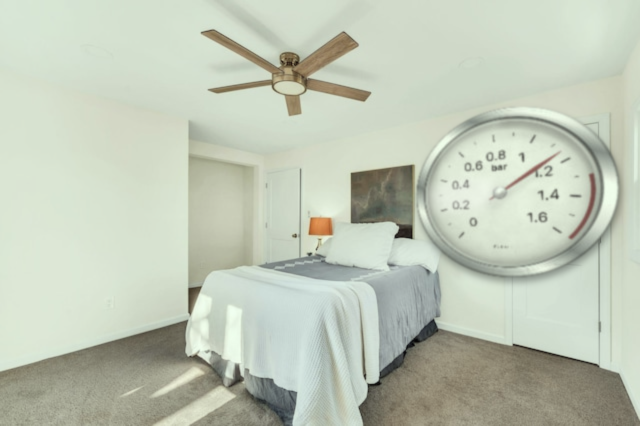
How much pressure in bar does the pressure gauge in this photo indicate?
1.15 bar
